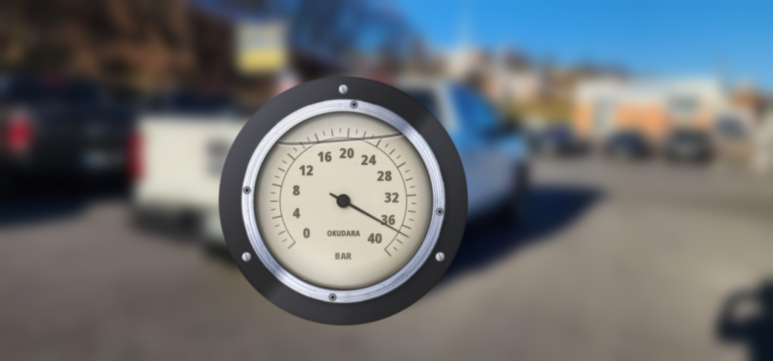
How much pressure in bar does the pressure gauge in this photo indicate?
37 bar
